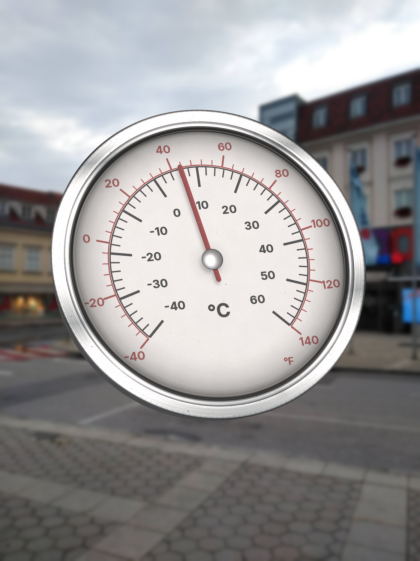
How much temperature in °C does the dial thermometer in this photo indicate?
6 °C
